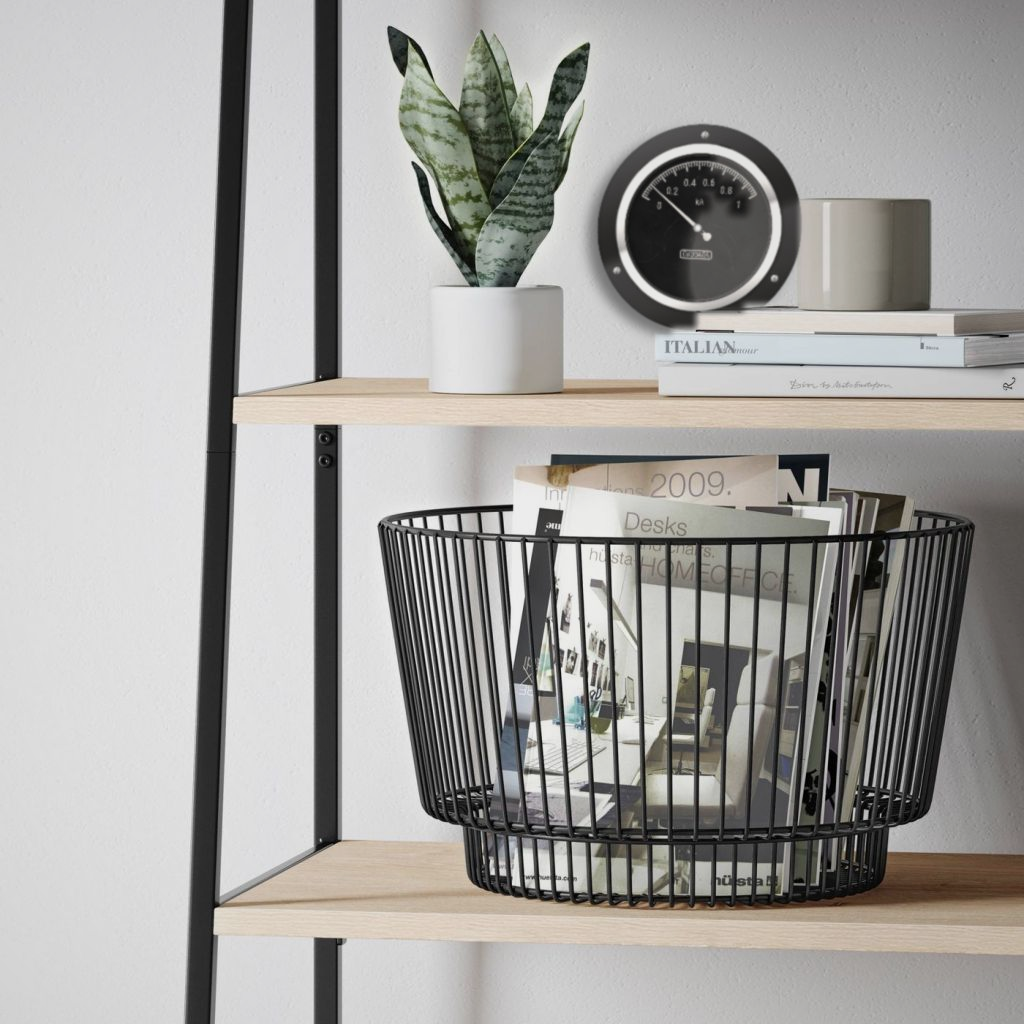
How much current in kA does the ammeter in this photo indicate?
0.1 kA
